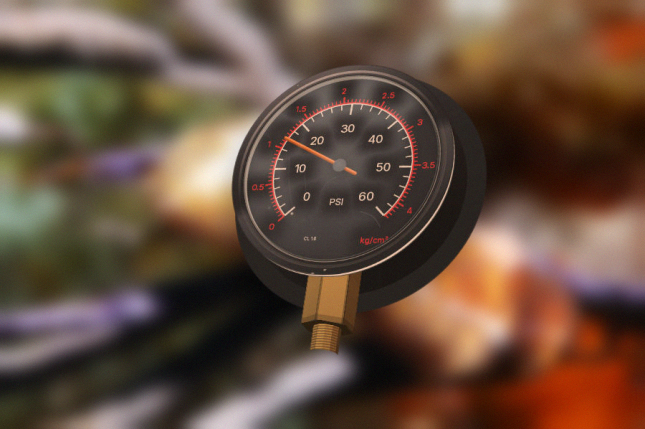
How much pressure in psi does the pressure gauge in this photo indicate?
16 psi
